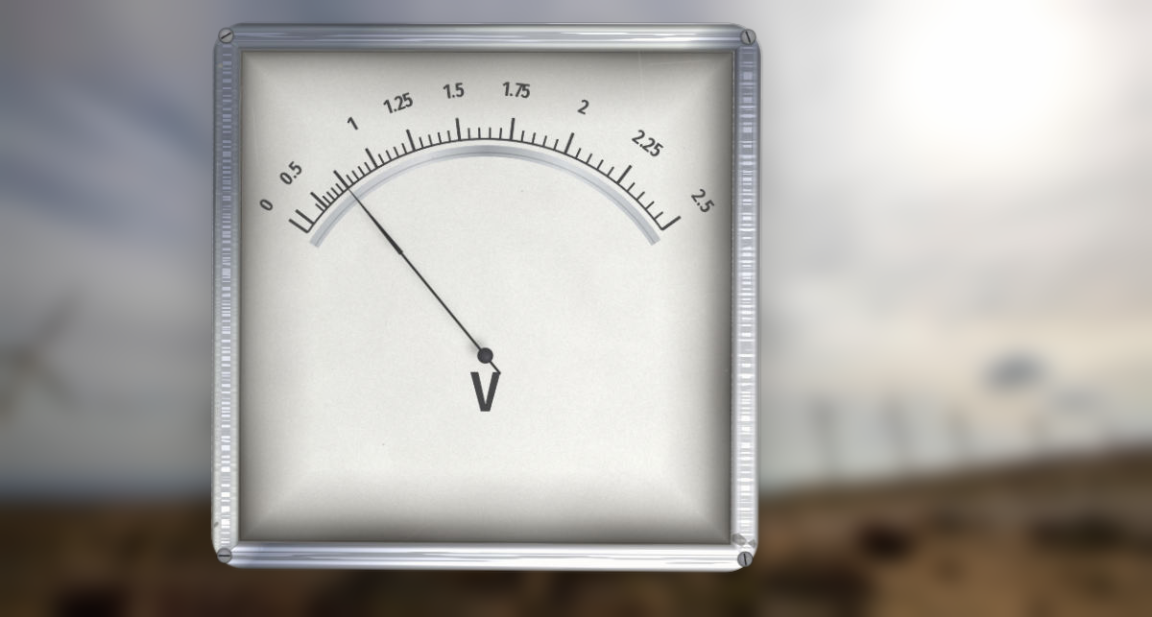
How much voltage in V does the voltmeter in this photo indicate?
0.75 V
